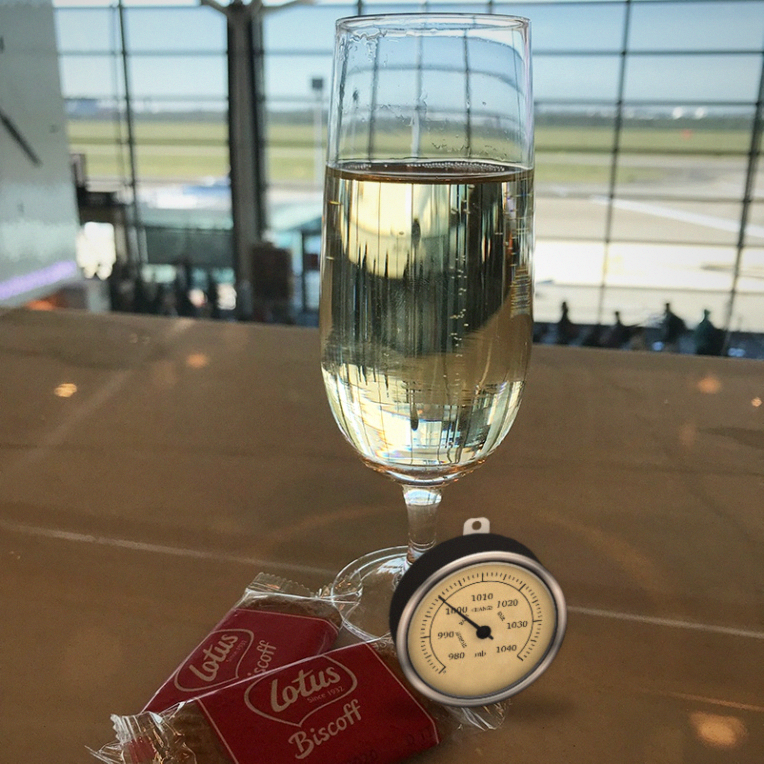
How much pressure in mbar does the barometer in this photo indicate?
1000 mbar
